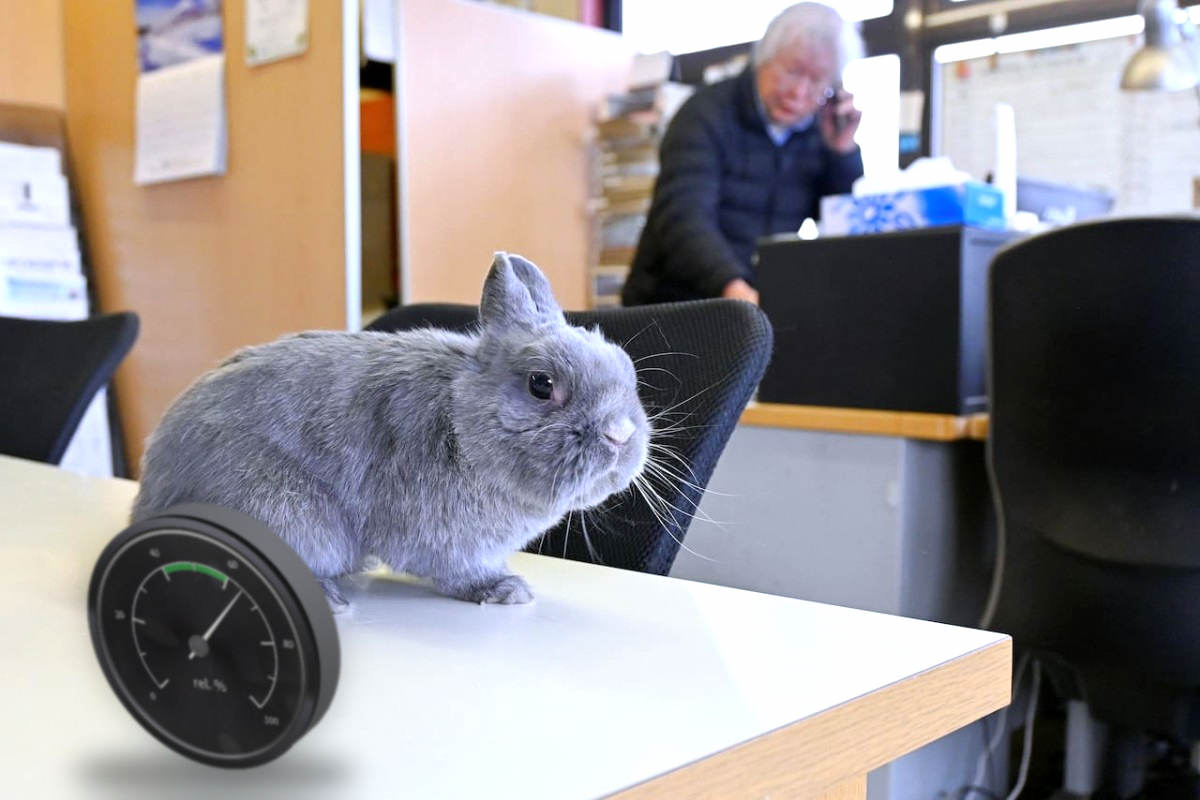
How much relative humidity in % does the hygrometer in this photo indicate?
65 %
